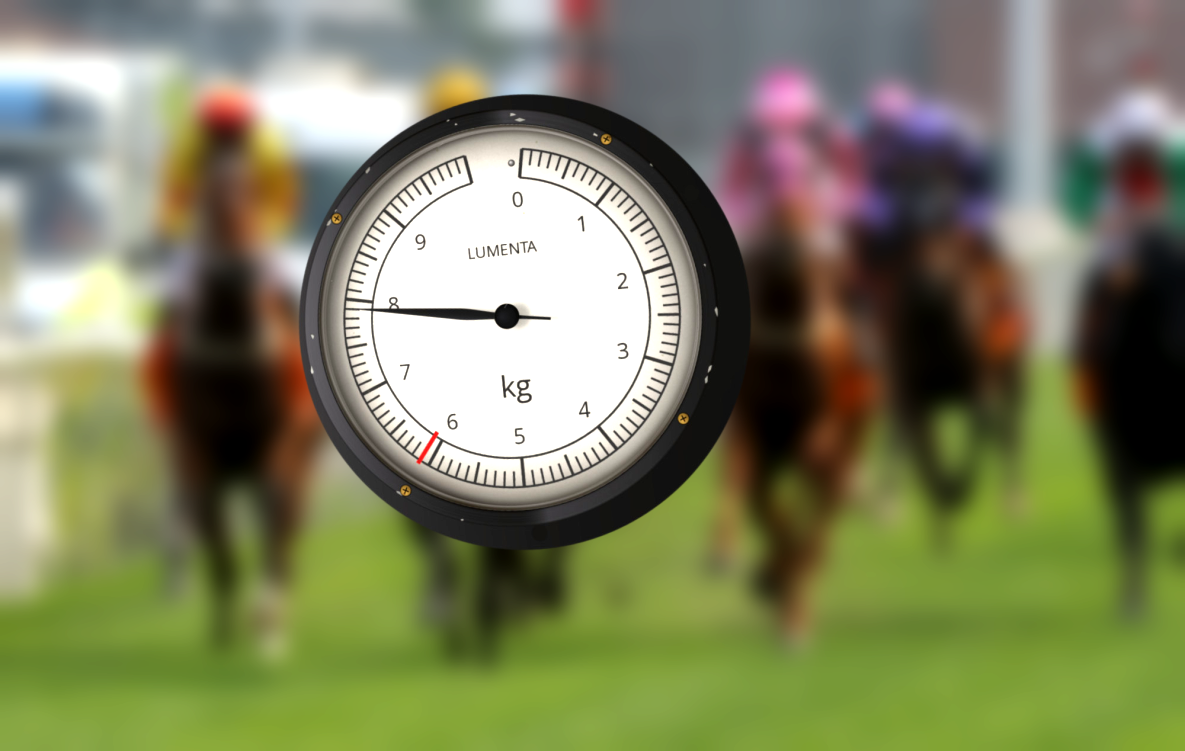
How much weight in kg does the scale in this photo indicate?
7.9 kg
